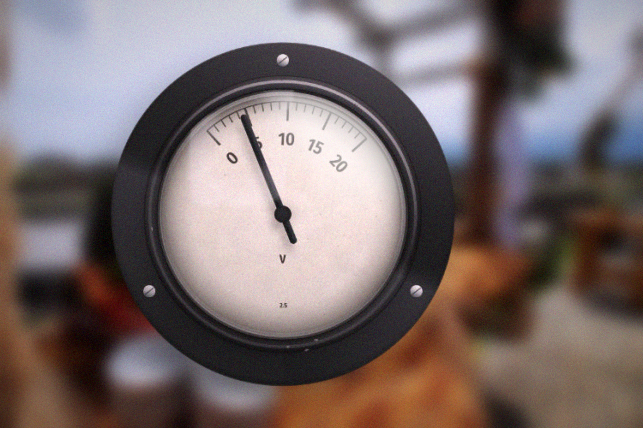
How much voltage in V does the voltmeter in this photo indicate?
4.5 V
